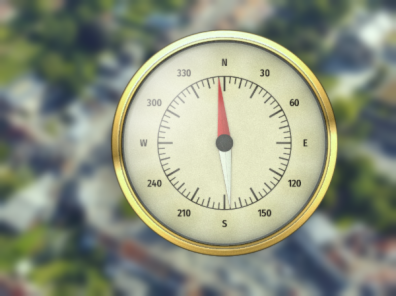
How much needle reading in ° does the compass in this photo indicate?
355 °
